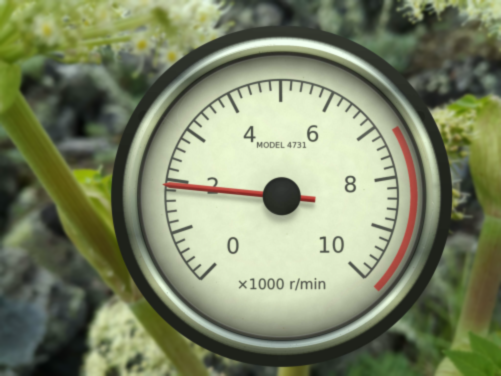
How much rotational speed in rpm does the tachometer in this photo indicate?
1900 rpm
